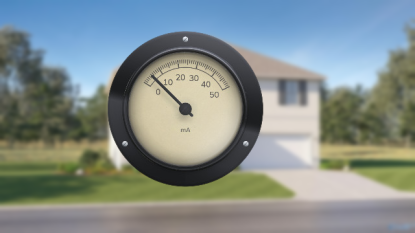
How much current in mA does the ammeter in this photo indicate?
5 mA
